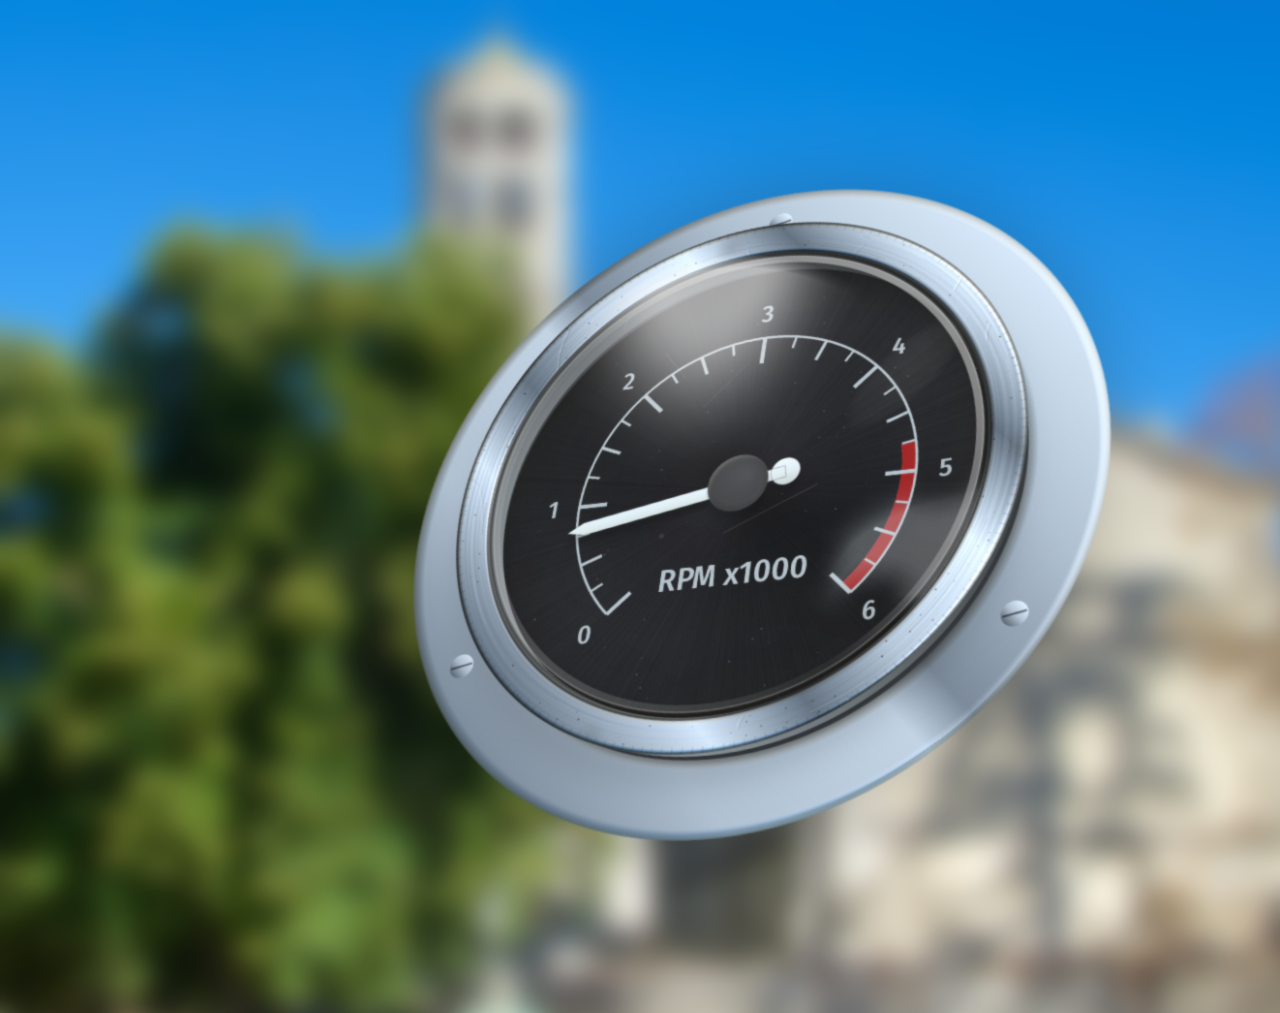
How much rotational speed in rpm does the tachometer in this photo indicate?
750 rpm
